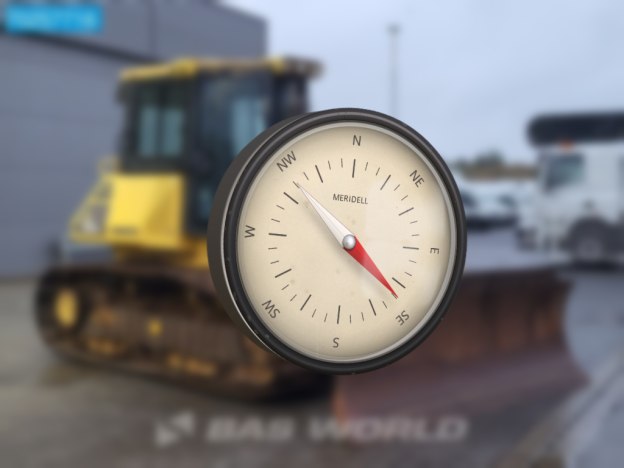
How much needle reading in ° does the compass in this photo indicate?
130 °
